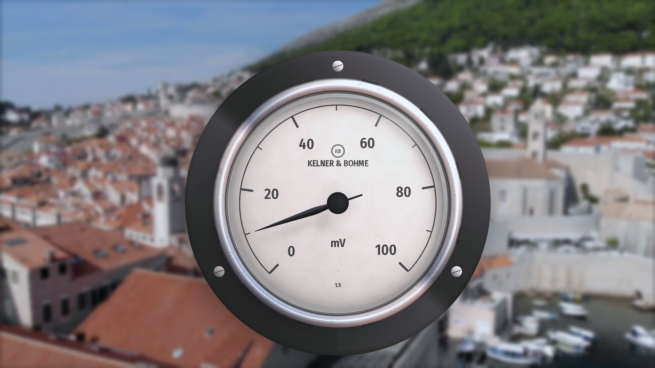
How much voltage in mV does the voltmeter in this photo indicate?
10 mV
